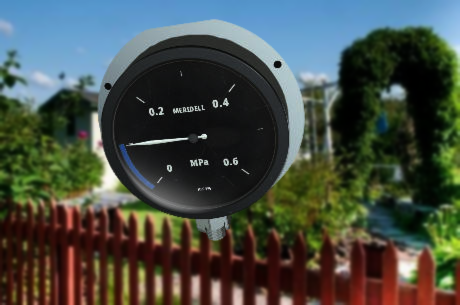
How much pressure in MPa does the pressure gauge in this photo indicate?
0.1 MPa
